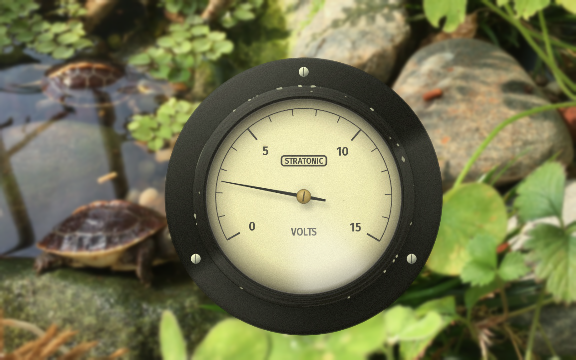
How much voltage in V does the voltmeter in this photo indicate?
2.5 V
